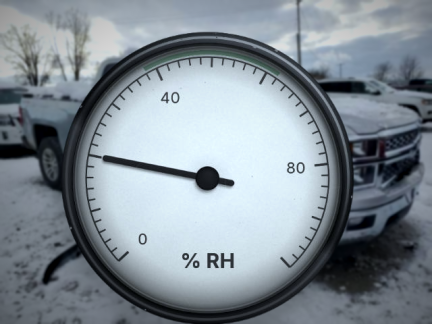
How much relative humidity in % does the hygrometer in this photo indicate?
20 %
